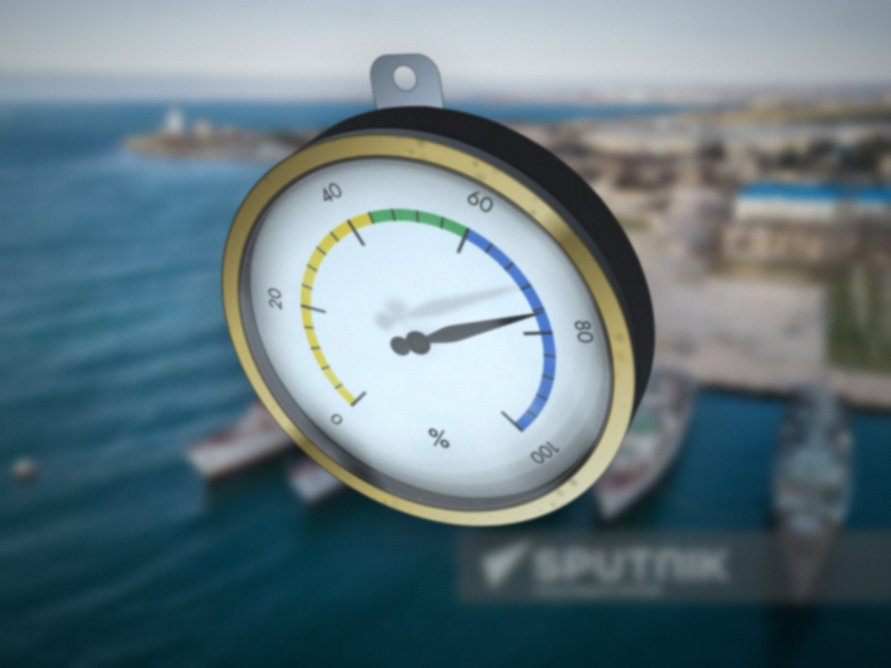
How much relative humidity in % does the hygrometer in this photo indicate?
76 %
